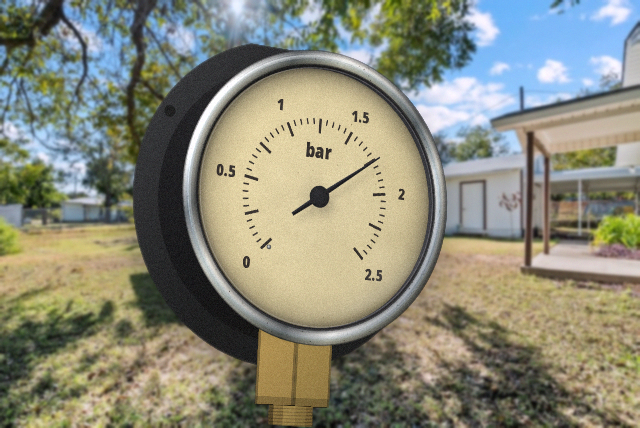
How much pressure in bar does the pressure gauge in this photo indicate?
1.75 bar
